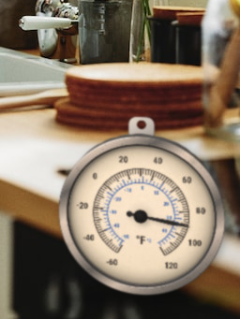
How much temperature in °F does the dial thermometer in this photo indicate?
90 °F
